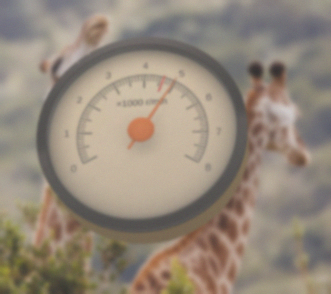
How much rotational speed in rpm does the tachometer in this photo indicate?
5000 rpm
